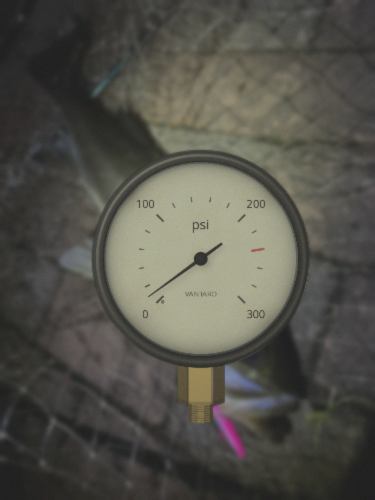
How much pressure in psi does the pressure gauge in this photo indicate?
10 psi
